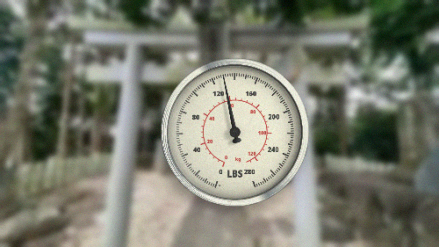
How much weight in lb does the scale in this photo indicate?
130 lb
